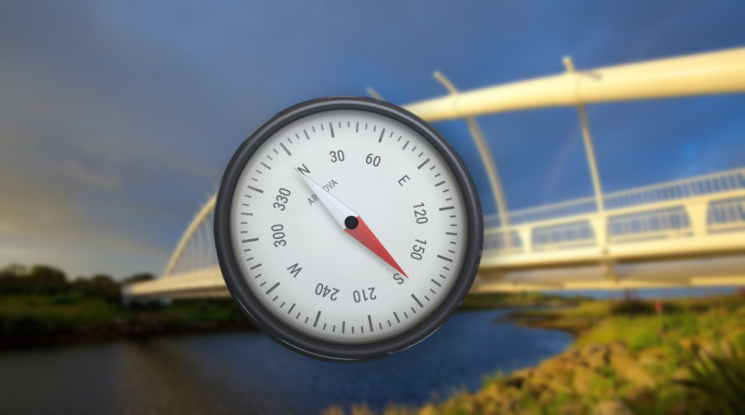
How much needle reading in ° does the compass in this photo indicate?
175 °
